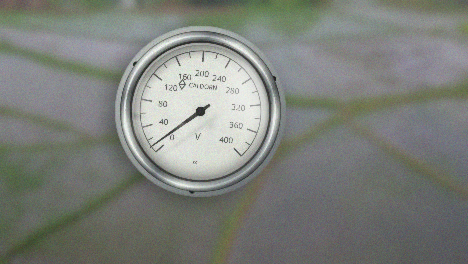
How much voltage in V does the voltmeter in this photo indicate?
10 V
